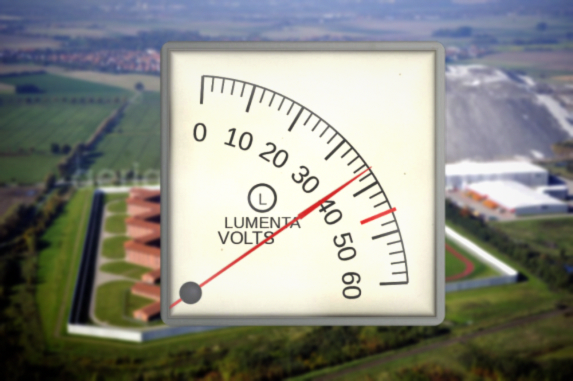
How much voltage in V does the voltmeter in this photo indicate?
37 V
